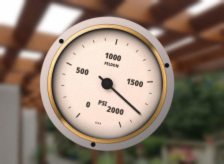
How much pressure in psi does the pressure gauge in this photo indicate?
1800 psi
